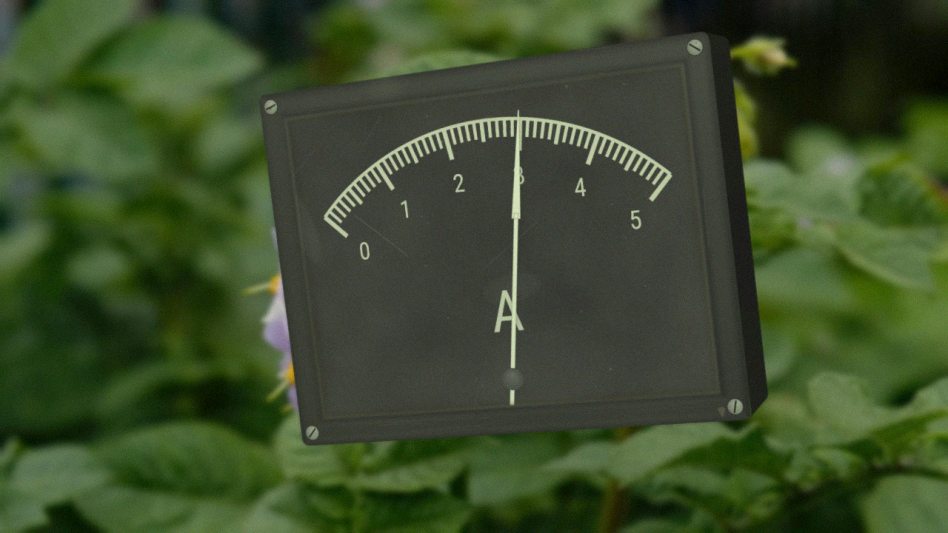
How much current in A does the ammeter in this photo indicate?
3 A
